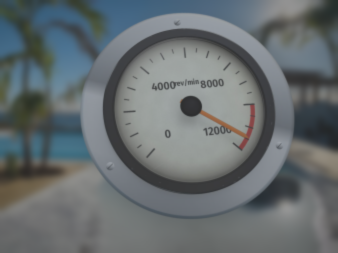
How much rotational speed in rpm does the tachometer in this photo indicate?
11500 rpm
